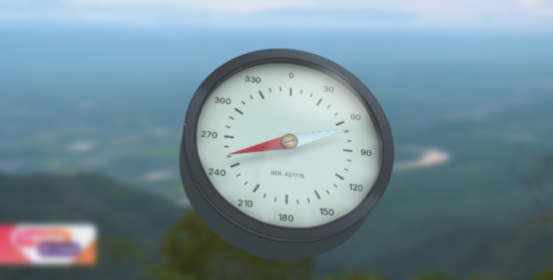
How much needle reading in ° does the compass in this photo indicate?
250 °
